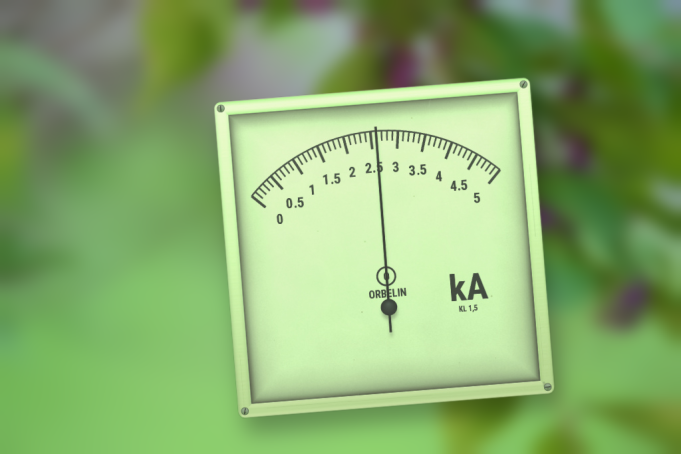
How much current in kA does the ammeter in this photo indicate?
2.6 kA
